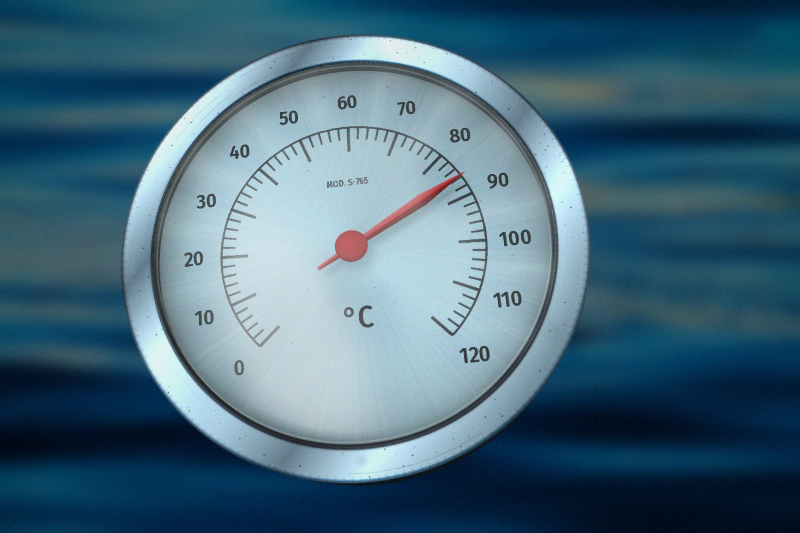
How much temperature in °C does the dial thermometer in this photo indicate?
86 °C
